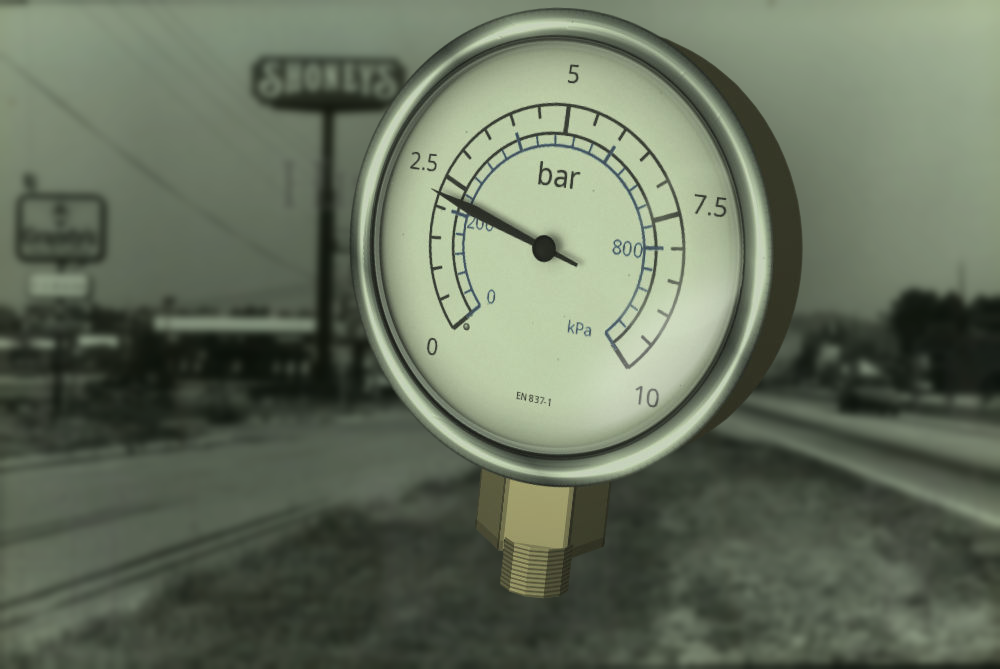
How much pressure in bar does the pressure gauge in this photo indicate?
2.25 bar
